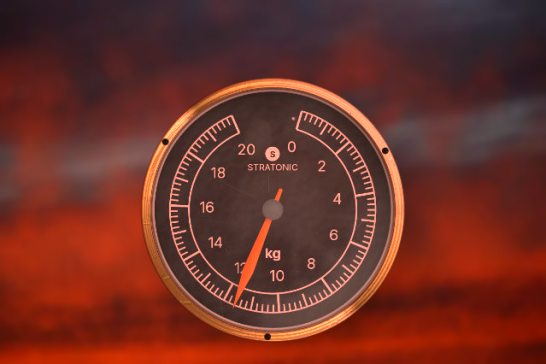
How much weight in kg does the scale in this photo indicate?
11.6 kg
